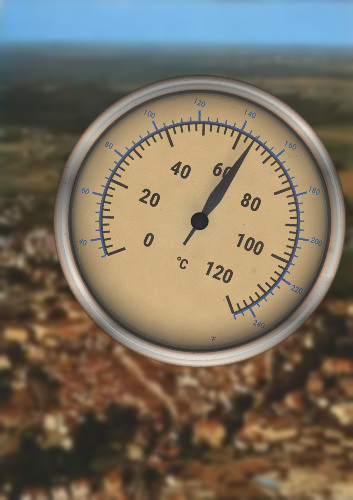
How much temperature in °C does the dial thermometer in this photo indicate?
64 °C
